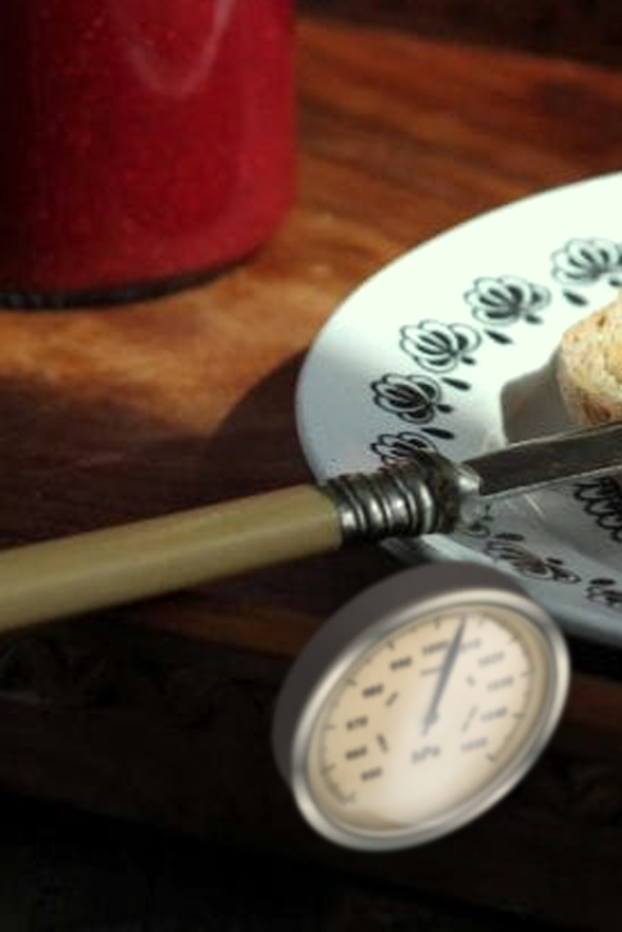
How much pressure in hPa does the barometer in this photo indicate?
1005 hPa
